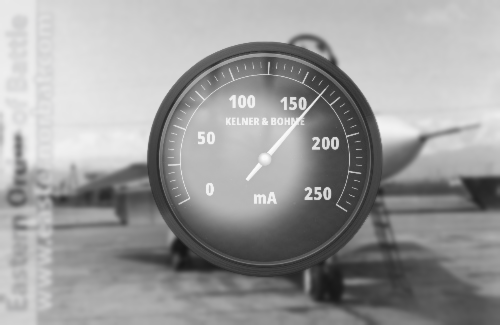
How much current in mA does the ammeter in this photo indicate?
165 mA
